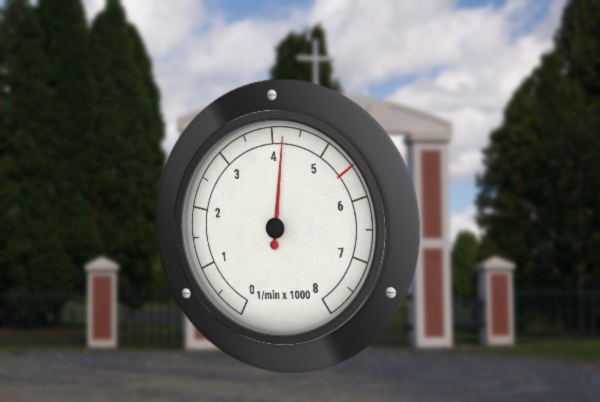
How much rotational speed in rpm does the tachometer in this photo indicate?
4250 rpm
